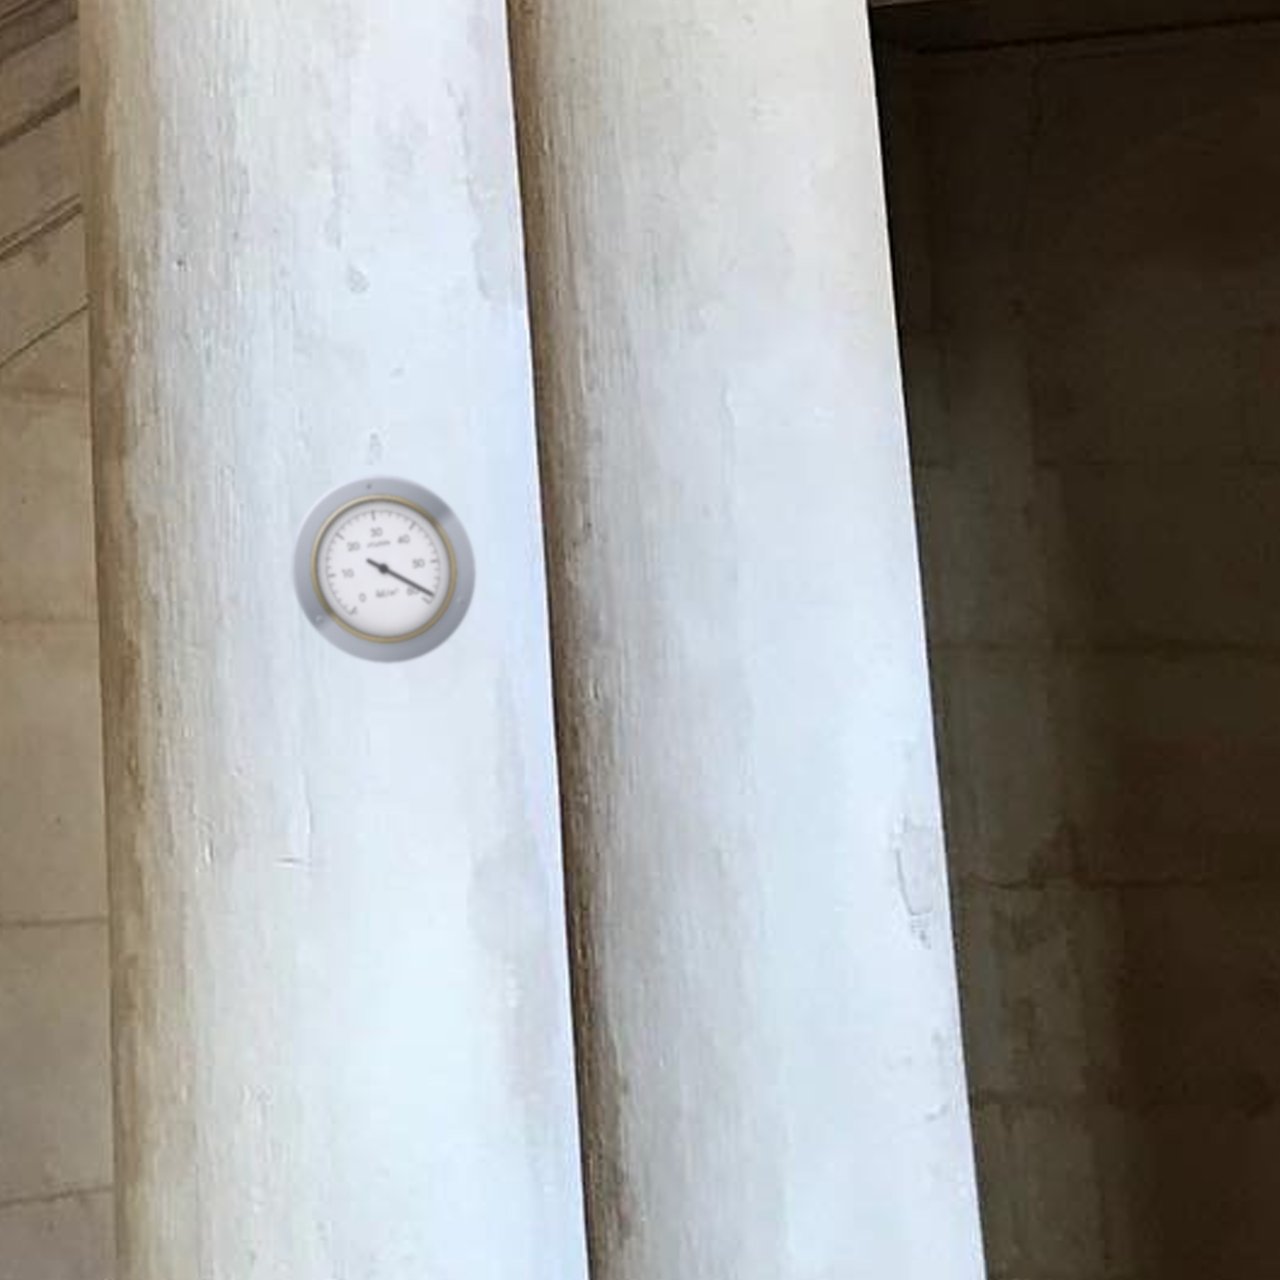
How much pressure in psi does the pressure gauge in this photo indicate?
58 psi
